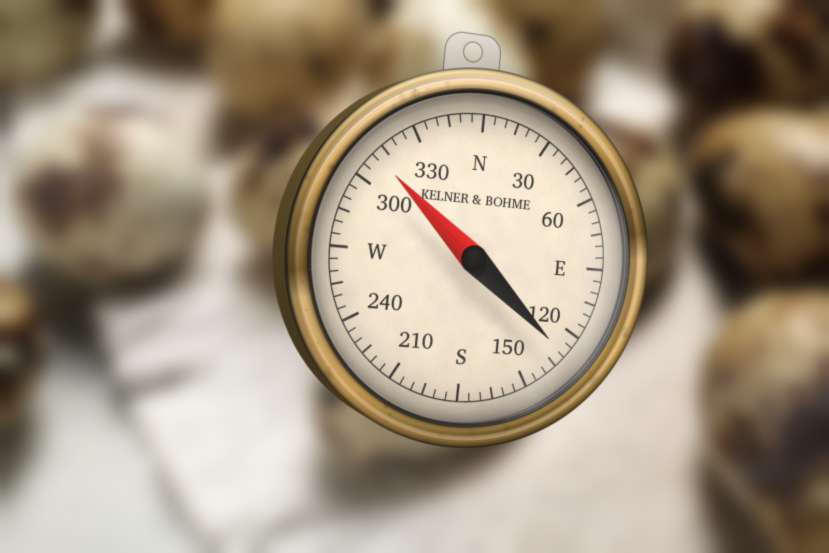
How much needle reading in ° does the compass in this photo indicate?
310 °
